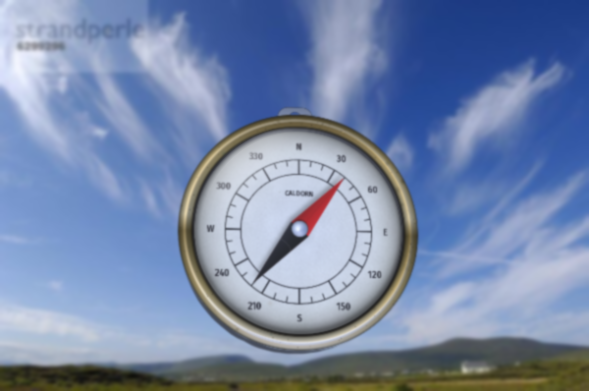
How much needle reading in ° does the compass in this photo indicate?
40 °
